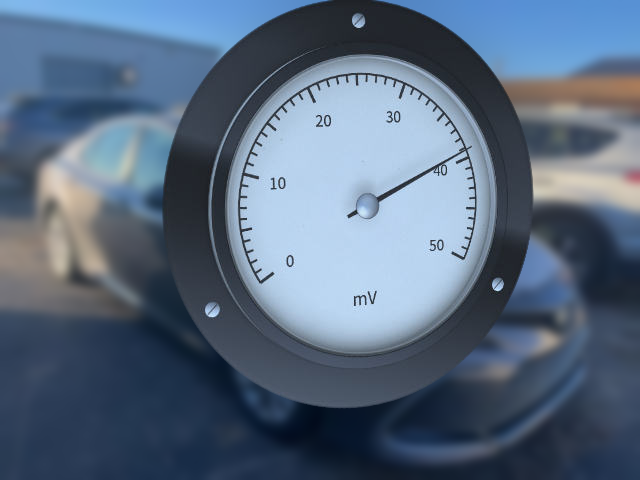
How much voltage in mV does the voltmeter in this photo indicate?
39 mV
